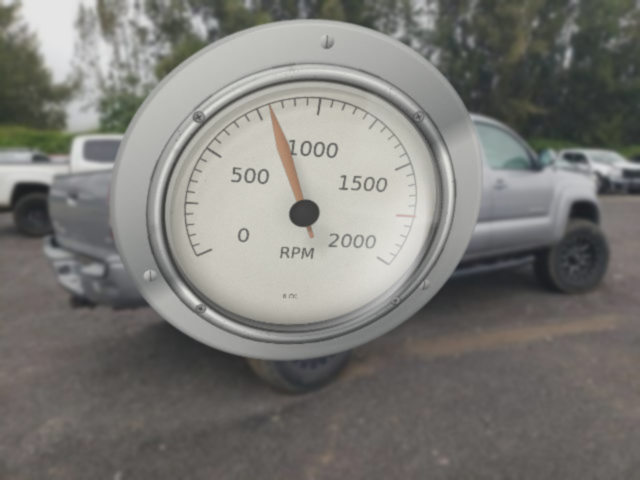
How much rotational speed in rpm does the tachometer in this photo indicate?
800 rpm
